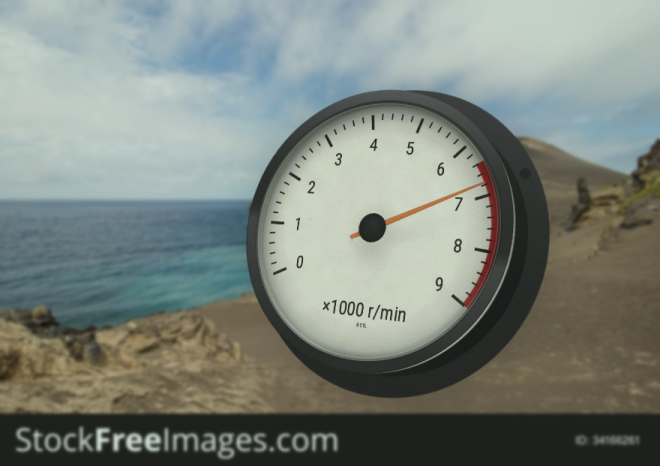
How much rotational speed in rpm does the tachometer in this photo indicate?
6800 rpm
